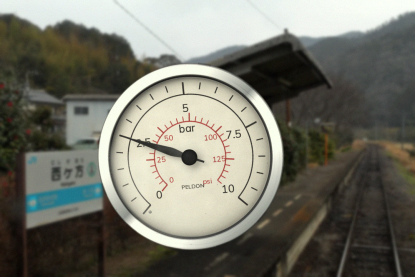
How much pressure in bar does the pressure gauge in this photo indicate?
2.5 bar
